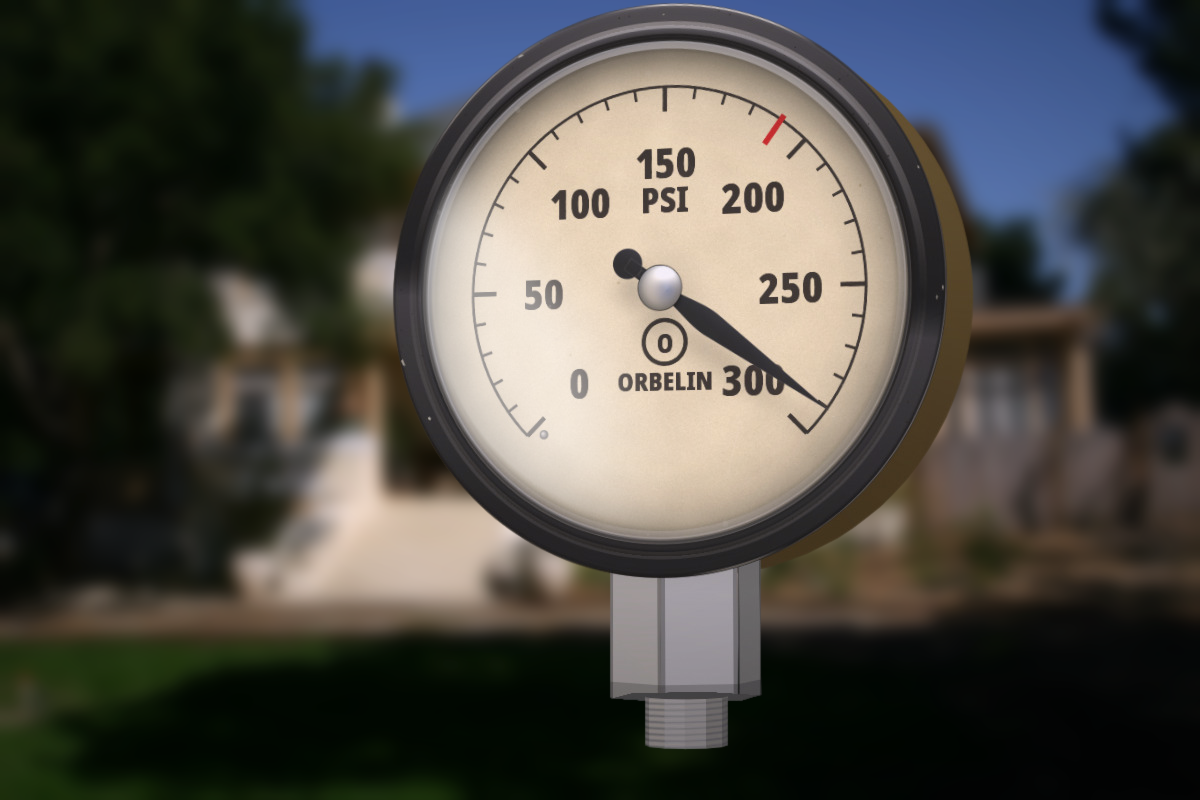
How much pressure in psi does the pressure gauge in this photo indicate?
290 psi
